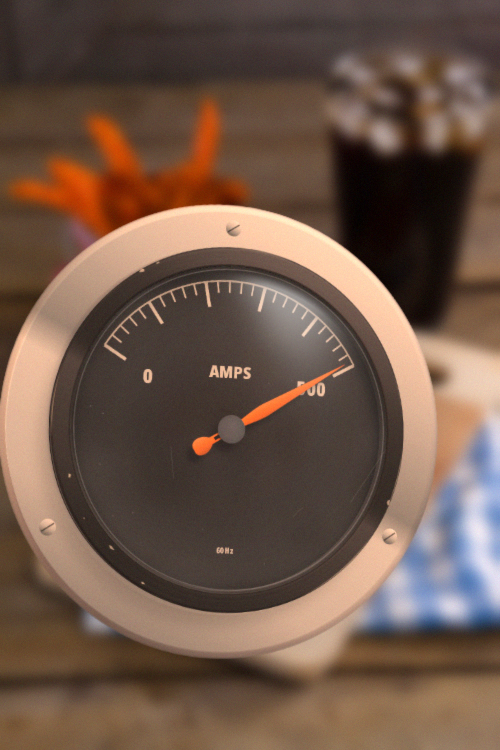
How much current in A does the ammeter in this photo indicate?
490 A
